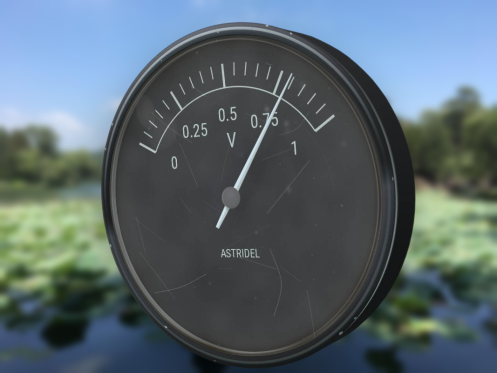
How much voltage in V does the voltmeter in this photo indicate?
0.8 V
